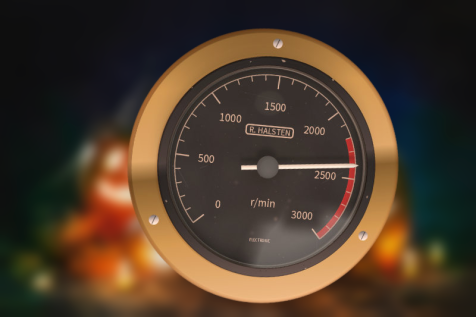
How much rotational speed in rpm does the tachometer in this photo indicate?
2400 rpm
